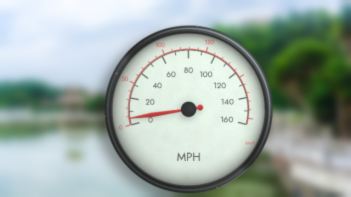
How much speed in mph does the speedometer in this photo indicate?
5 mph
